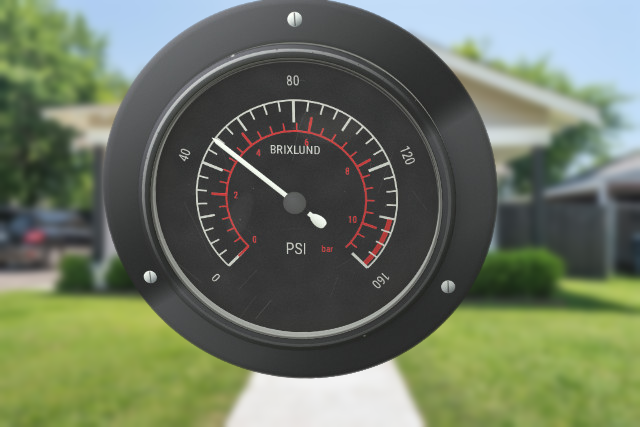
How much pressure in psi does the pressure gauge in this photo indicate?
50 psi
